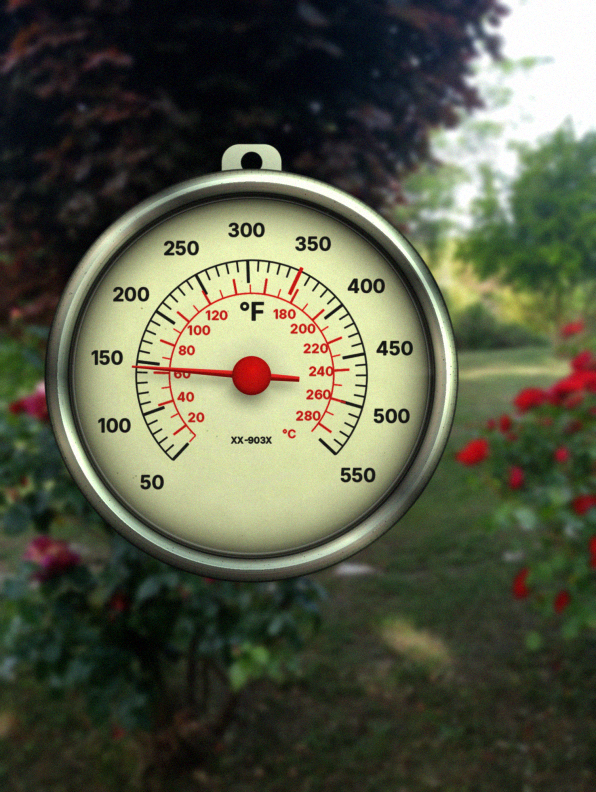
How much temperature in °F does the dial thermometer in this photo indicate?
145 °F
